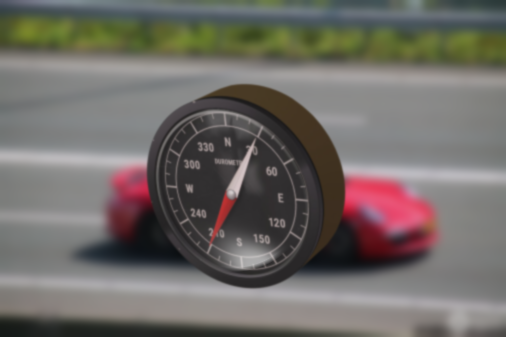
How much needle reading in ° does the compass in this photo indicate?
210 °
